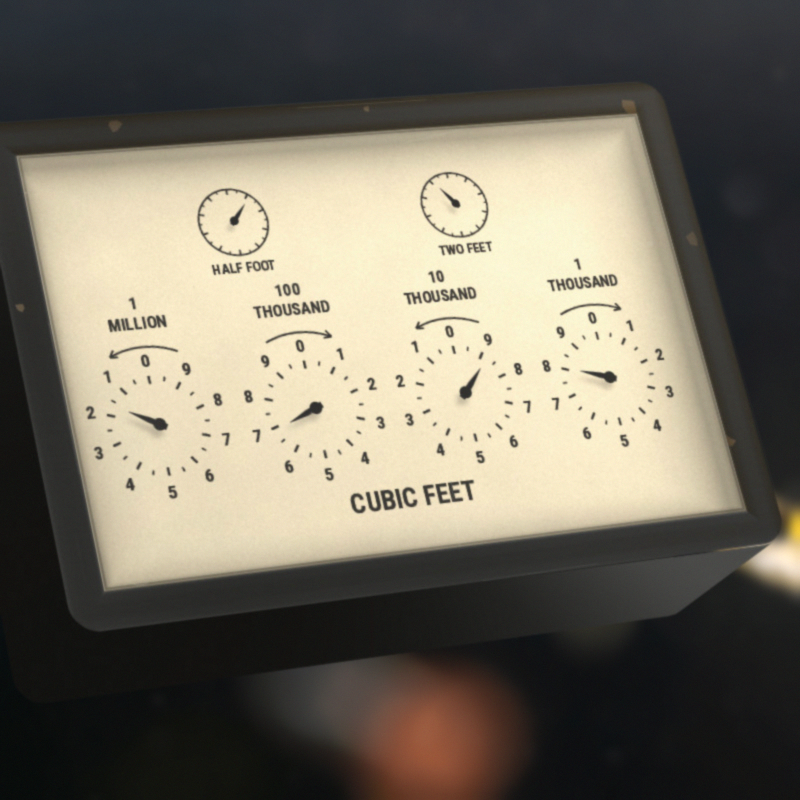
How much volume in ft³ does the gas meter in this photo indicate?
168800 ft³
